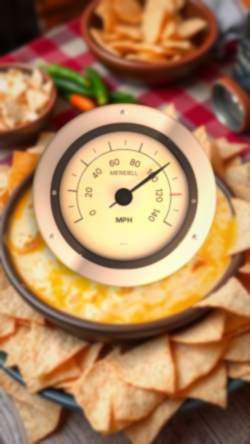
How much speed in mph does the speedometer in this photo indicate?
100 mph
